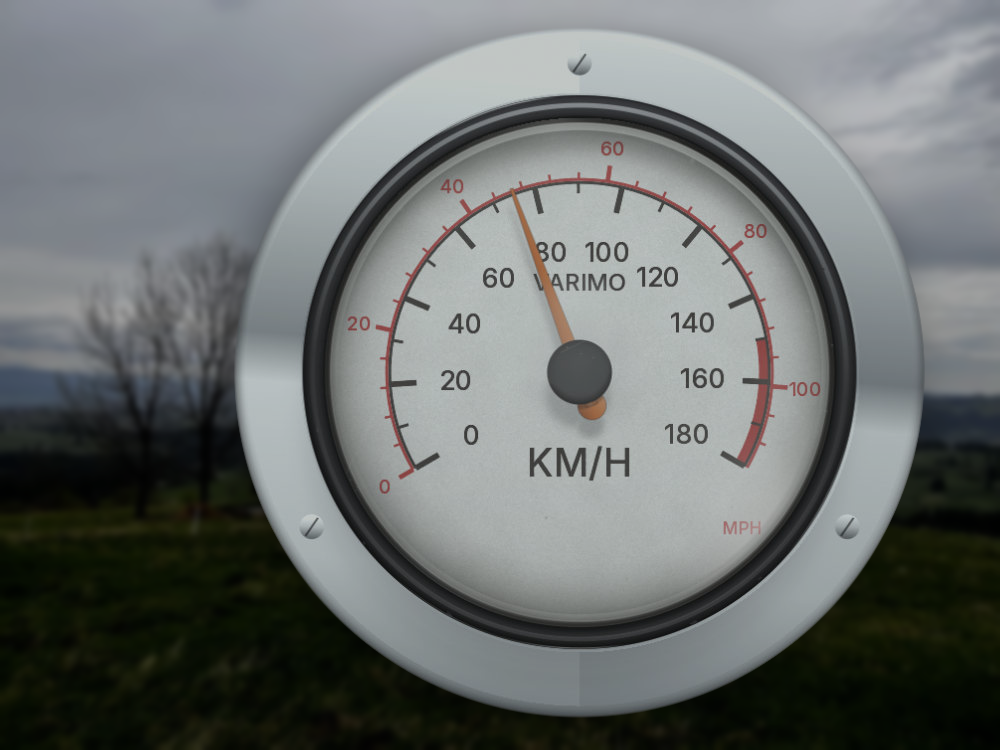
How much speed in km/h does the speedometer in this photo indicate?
75 km/h
